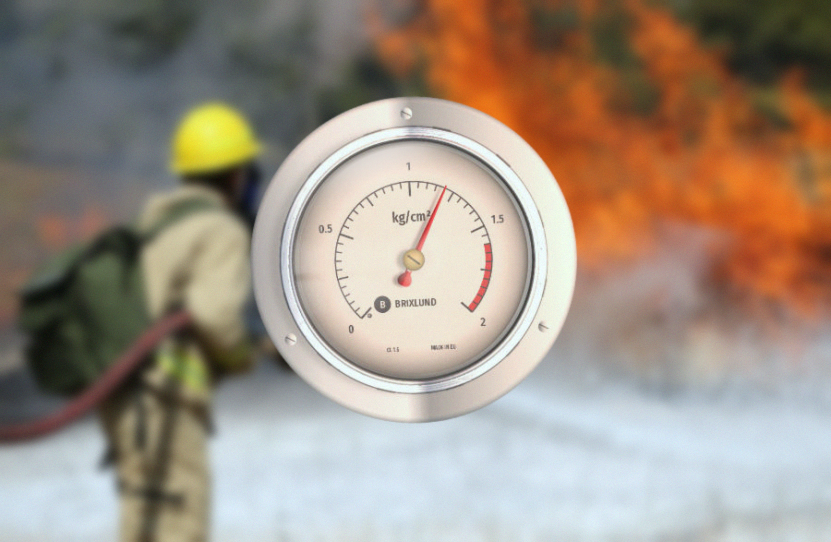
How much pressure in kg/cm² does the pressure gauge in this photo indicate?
1.2 kg/cm²
